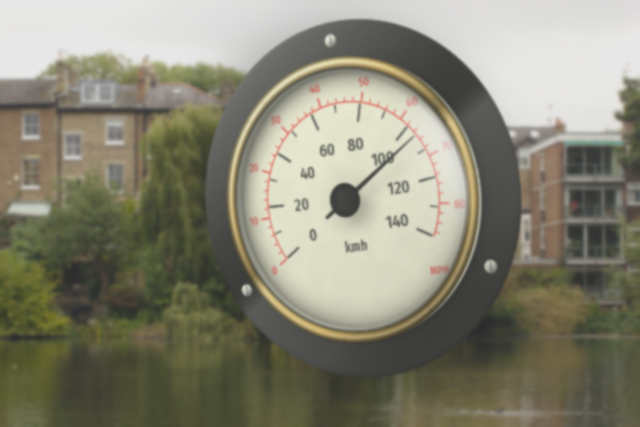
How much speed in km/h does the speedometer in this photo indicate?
105 km/h
